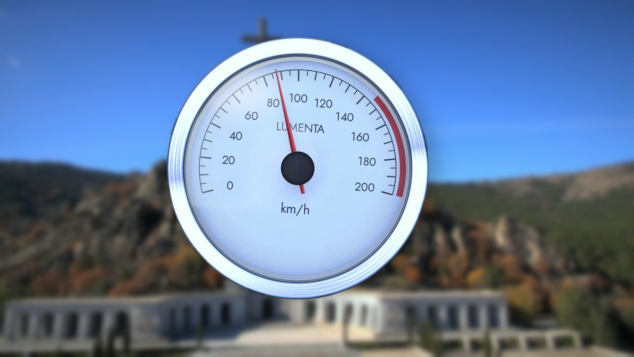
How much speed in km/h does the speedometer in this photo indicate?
87.5 km/h
